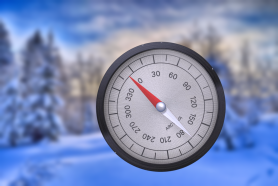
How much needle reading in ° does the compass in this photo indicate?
352.5 °
